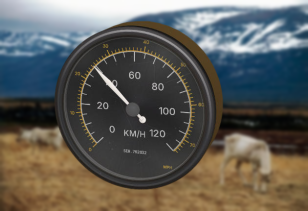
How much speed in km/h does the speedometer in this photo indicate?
40 km/h
